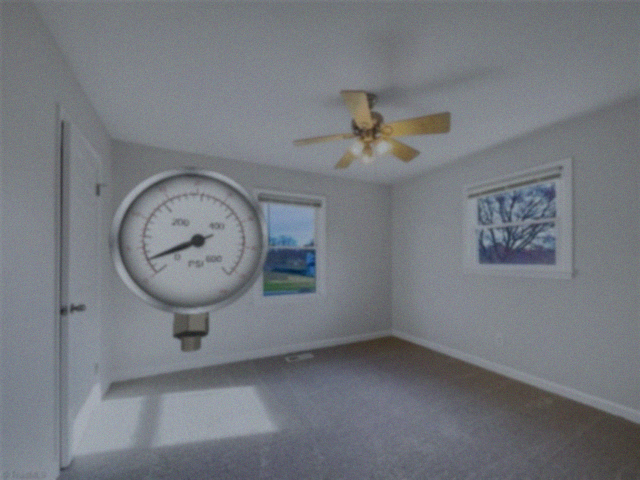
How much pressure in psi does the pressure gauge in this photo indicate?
40 psi
